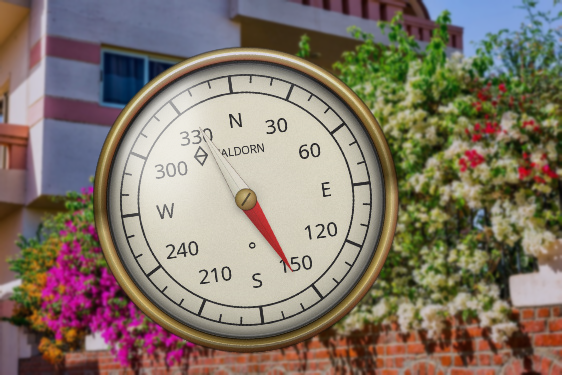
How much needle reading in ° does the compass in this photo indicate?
155 °
